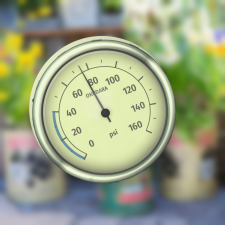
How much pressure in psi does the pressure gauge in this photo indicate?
75 psi
